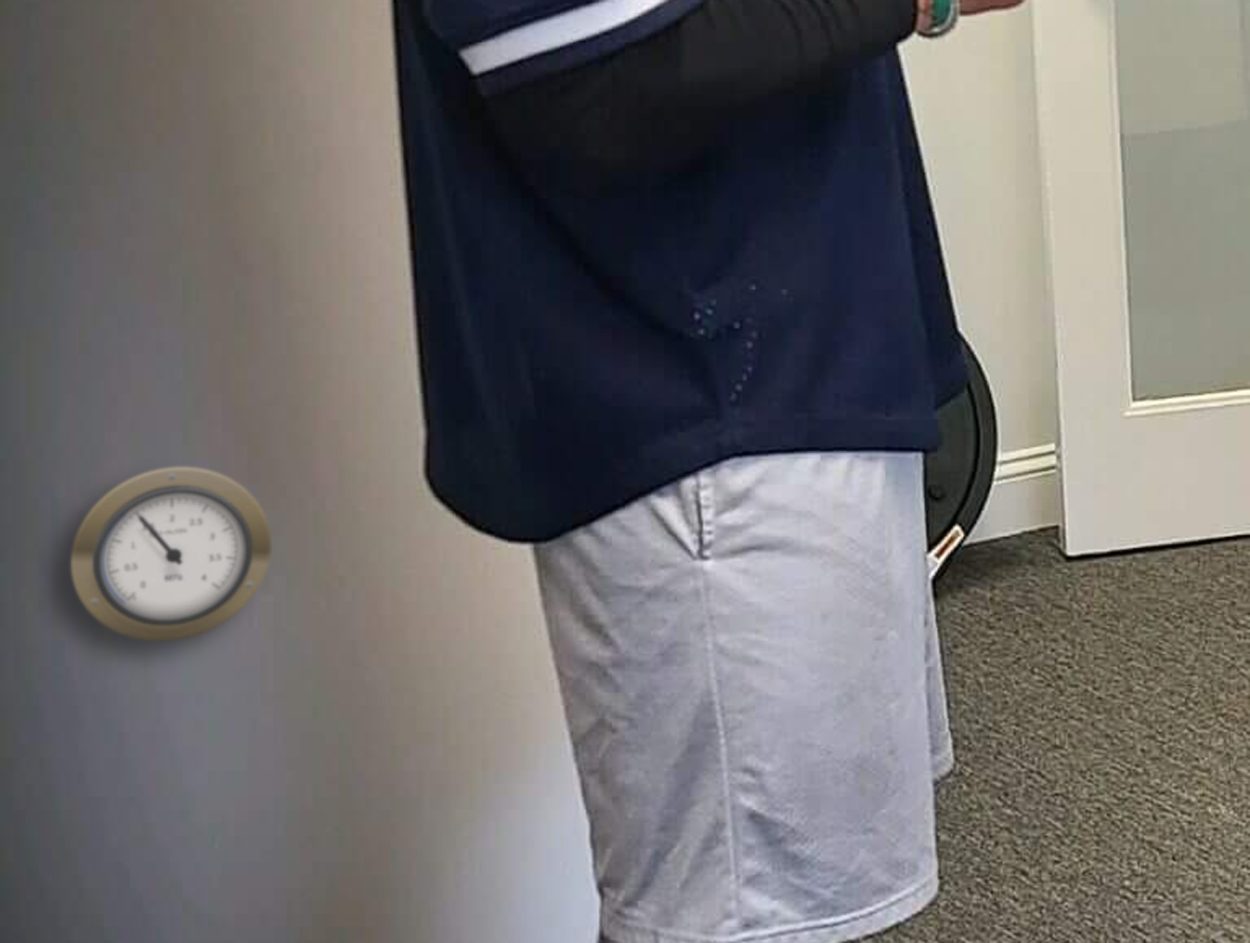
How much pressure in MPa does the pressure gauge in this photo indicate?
1.5 MPa
